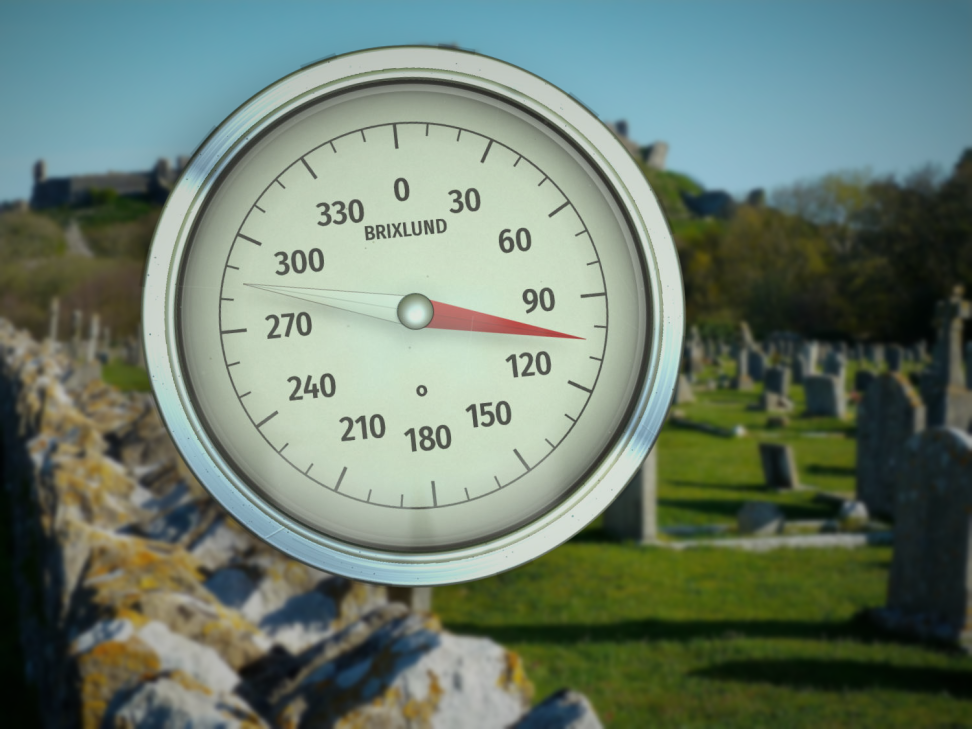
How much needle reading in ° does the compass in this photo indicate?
105 °
